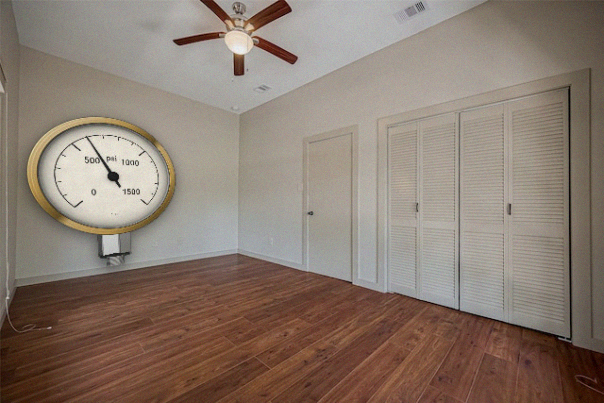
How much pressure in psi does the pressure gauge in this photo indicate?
600 psi
